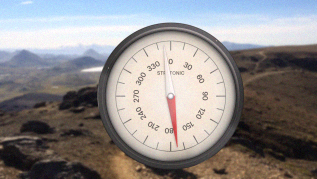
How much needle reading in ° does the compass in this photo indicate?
172.5 °
